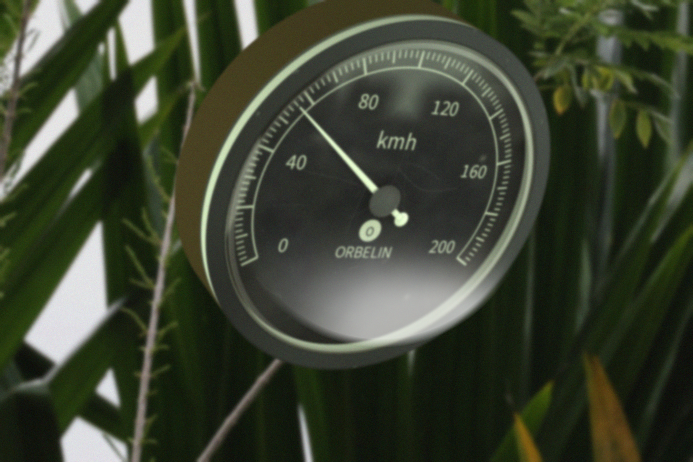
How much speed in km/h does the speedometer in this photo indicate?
56 km/h
